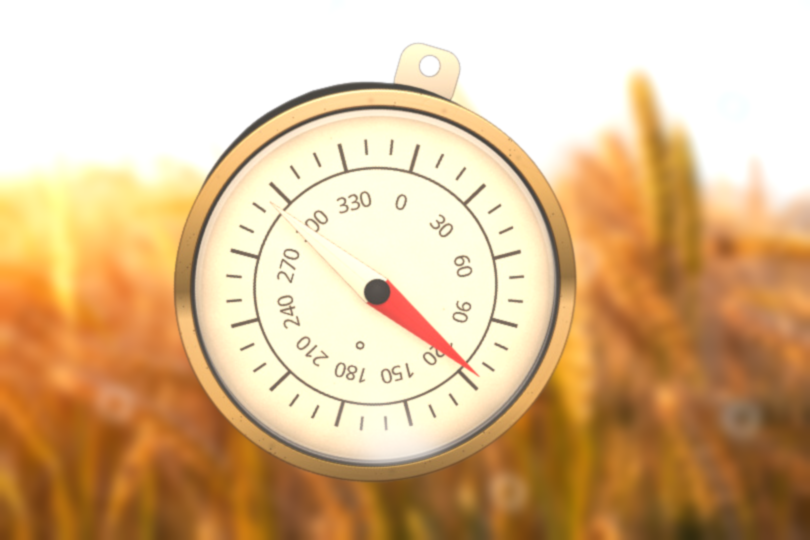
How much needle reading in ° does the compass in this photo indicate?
115 °
